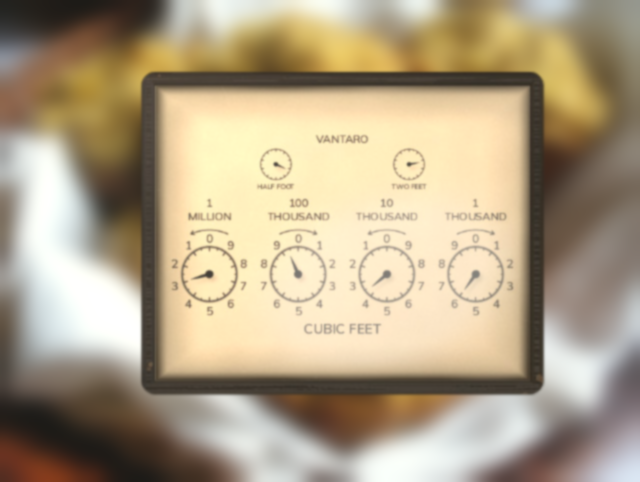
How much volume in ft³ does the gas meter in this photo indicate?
293600 ft³
